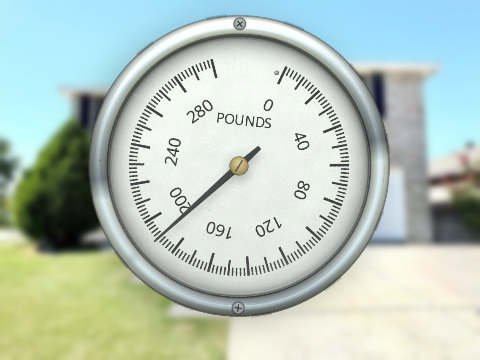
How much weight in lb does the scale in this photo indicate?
190 lb
